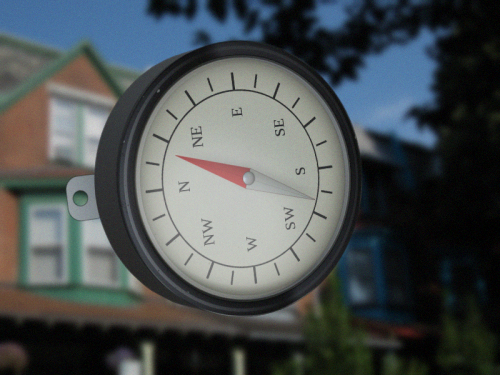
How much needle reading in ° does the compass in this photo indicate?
22.5 °
